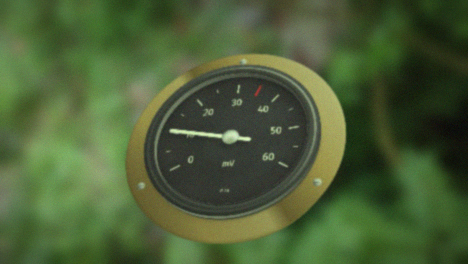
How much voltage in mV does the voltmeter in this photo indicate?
10 mV
